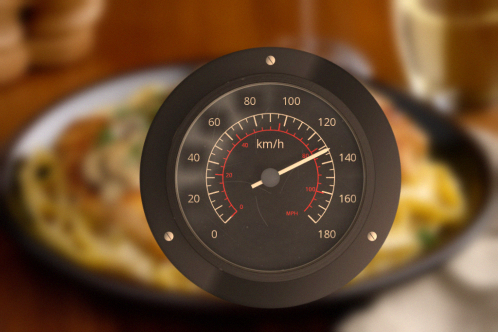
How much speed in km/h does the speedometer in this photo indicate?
132.5 km/h
